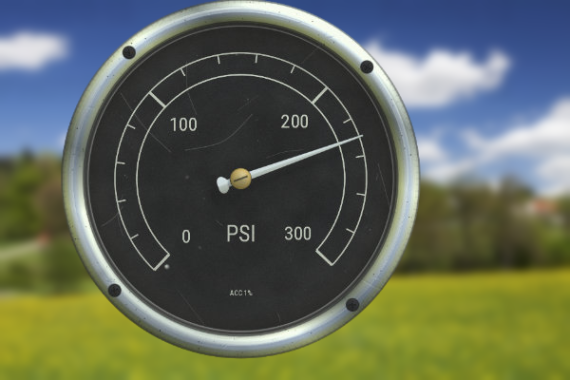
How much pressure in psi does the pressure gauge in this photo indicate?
230 psi
